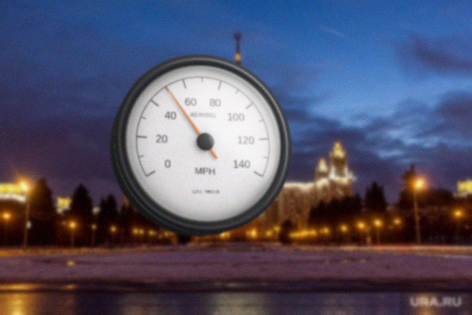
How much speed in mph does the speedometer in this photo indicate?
50 mph
